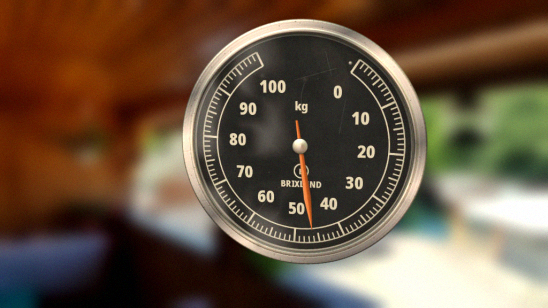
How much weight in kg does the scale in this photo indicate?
46 kg
